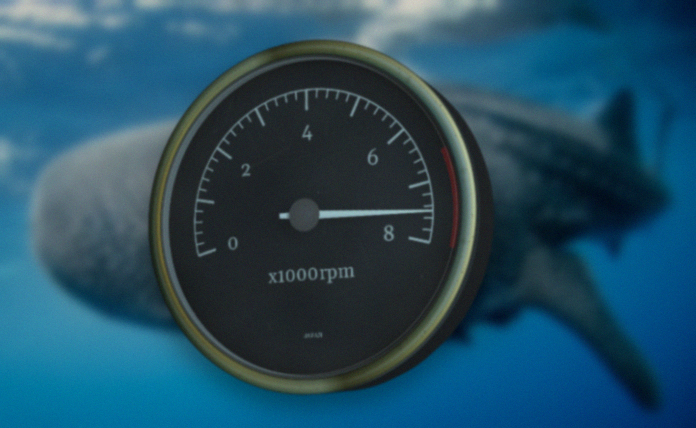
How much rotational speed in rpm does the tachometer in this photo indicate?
7500 rpm
